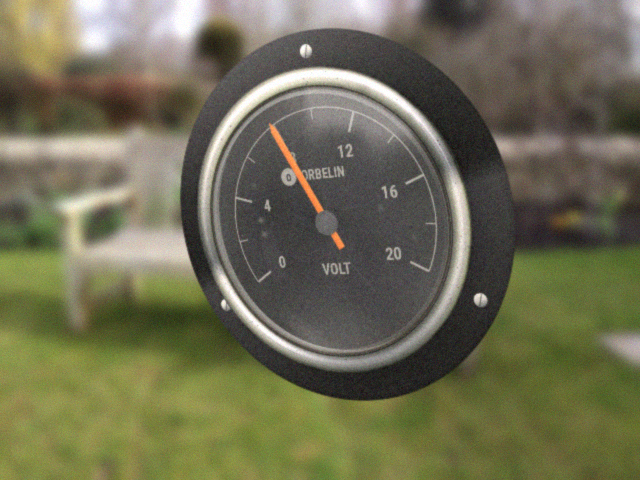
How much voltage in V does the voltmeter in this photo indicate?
8 V
